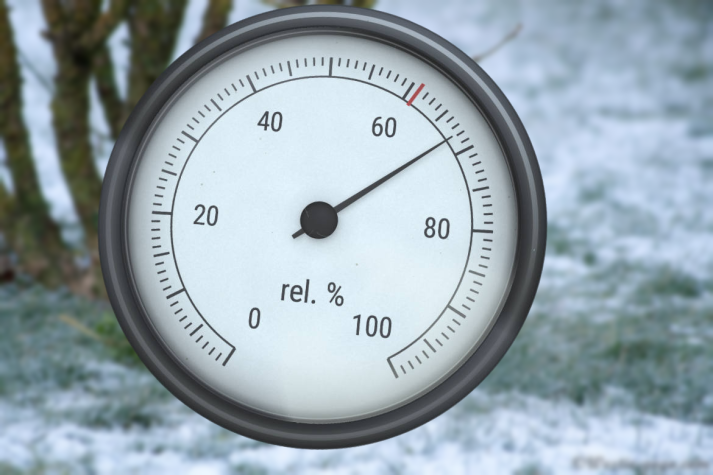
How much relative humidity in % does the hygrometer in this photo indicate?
68 %
